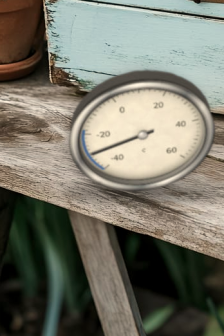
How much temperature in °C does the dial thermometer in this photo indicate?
-30 °C
